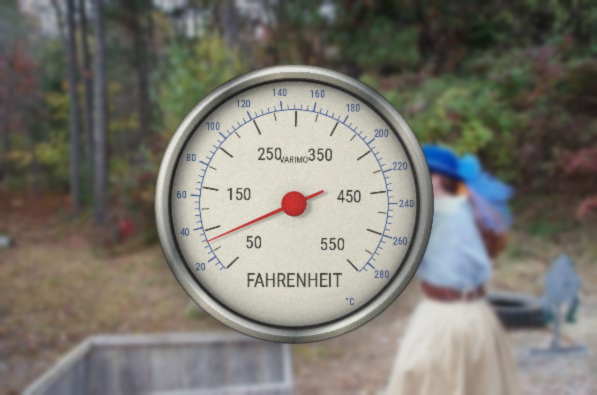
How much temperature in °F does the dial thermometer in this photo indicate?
87.5 °F
